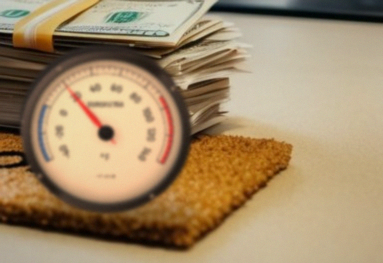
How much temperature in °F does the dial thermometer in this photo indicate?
20 °F
